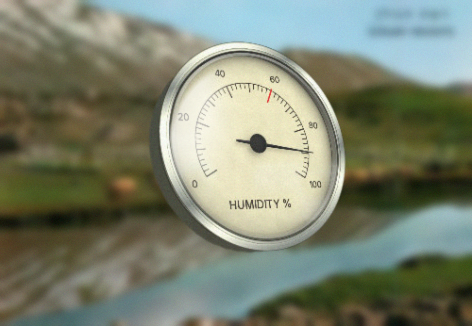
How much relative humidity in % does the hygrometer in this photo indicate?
90 %
